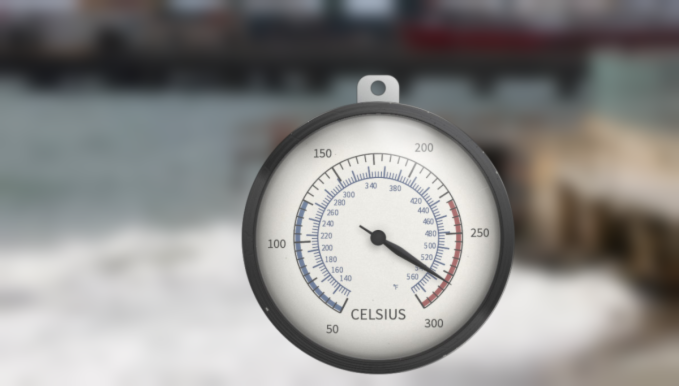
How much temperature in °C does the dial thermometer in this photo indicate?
280 °C
